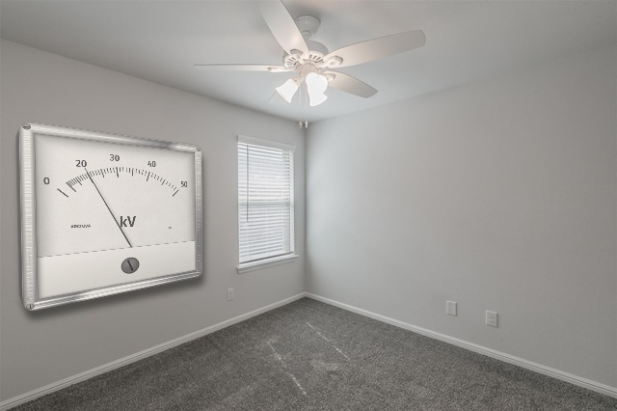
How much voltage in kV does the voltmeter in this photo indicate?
20 kV
